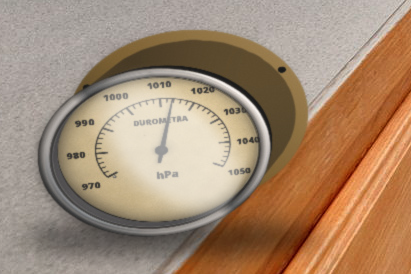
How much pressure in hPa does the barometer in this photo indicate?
1014 hPa
